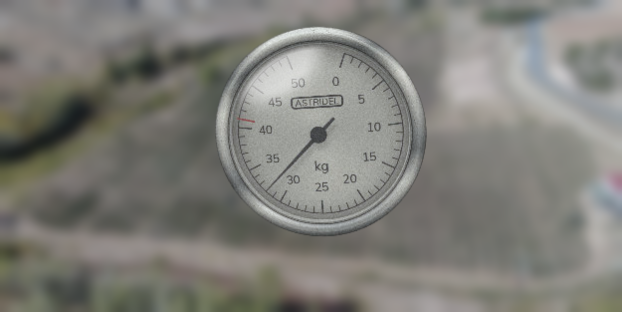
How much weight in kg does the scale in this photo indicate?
32 kg
